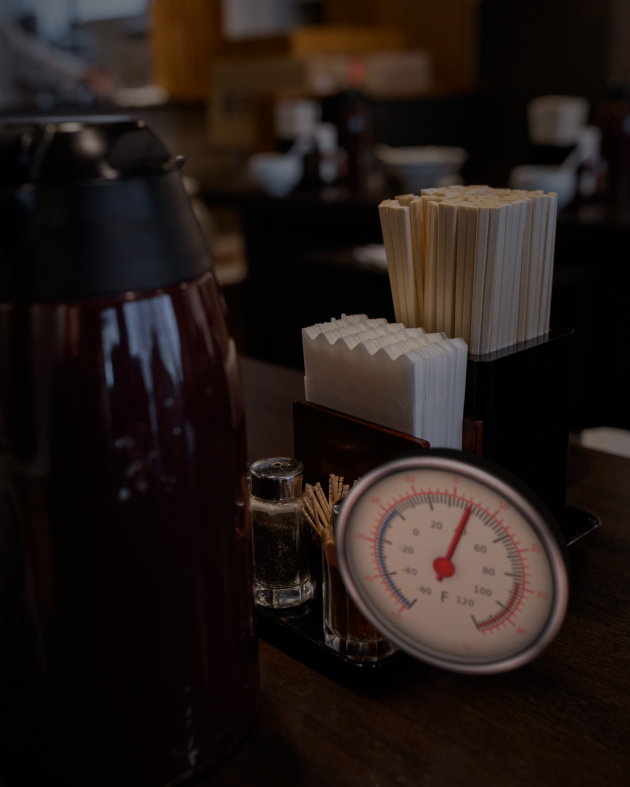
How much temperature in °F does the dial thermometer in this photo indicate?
40 °F
